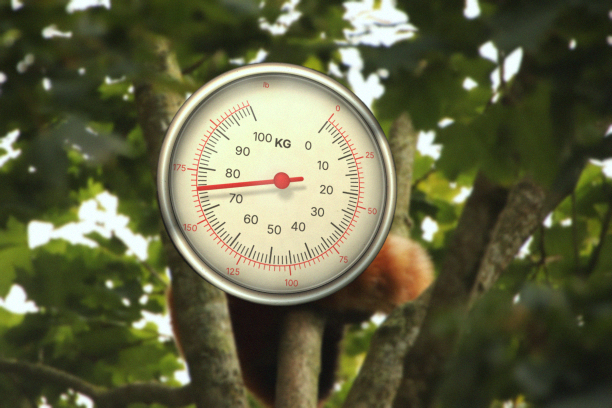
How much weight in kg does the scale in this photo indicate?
75 kg
